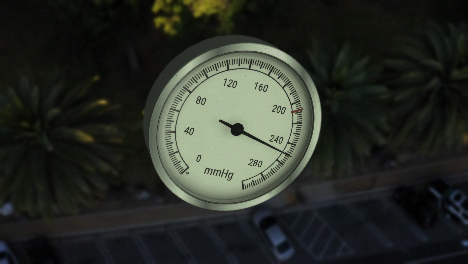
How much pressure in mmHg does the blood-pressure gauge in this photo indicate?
250 mmHg
